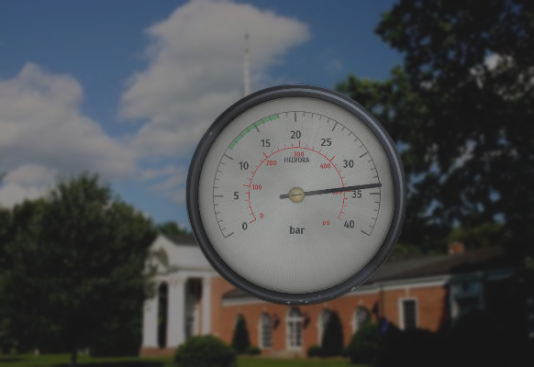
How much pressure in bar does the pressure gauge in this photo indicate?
34 bar
